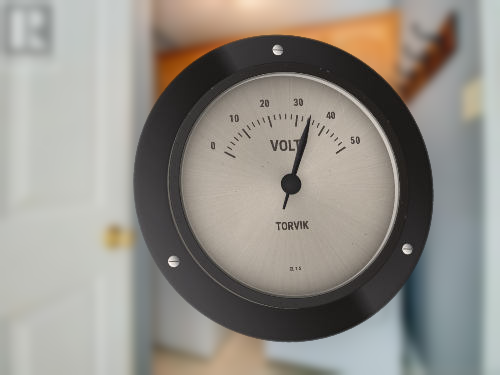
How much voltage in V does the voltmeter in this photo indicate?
34 V
